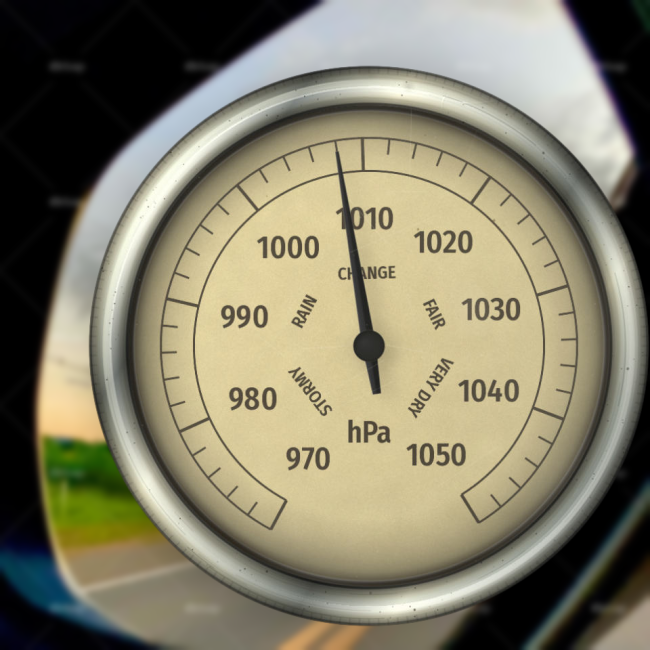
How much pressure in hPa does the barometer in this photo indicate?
1008 hPa
